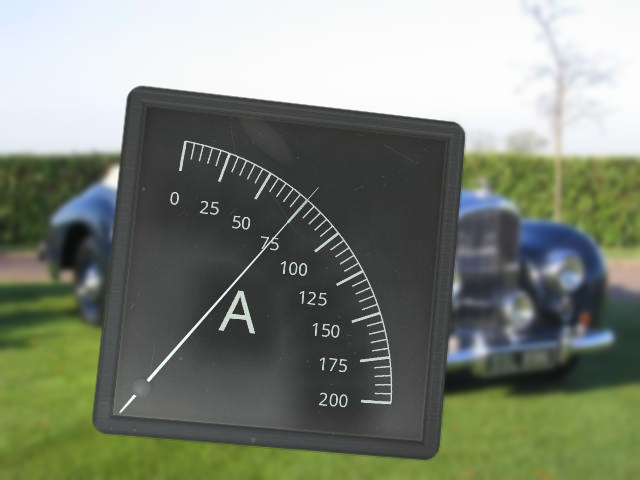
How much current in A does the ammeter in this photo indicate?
75 A
